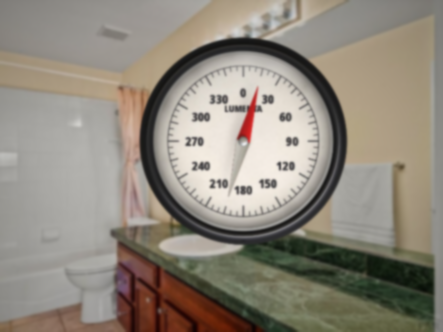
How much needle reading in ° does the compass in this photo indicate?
15 °
